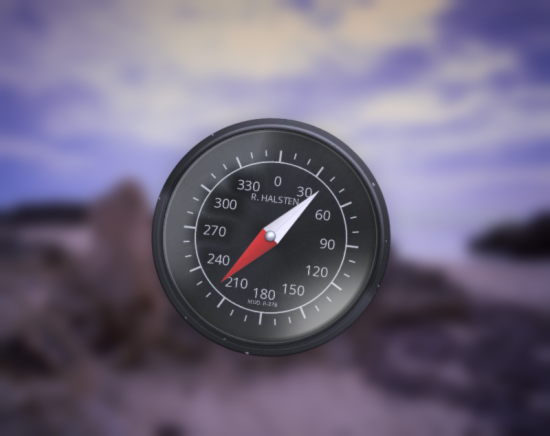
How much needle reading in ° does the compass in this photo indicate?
220 °
